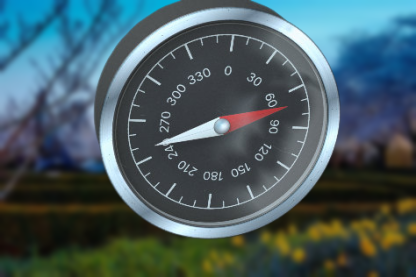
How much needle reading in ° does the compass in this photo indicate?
70 °
